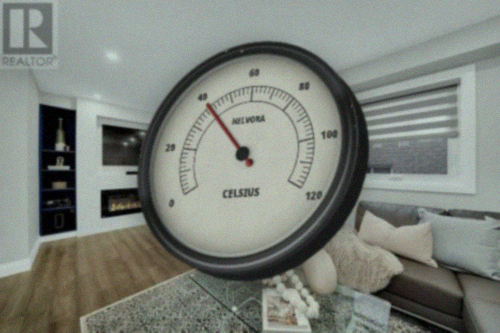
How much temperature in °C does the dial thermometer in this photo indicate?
40 °C
